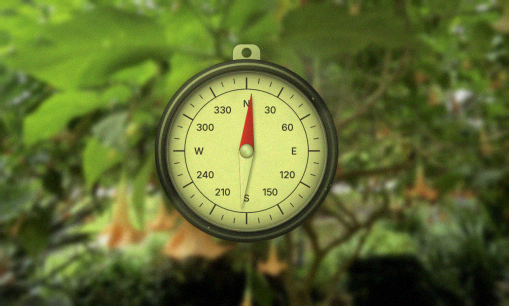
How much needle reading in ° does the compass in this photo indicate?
5 °
